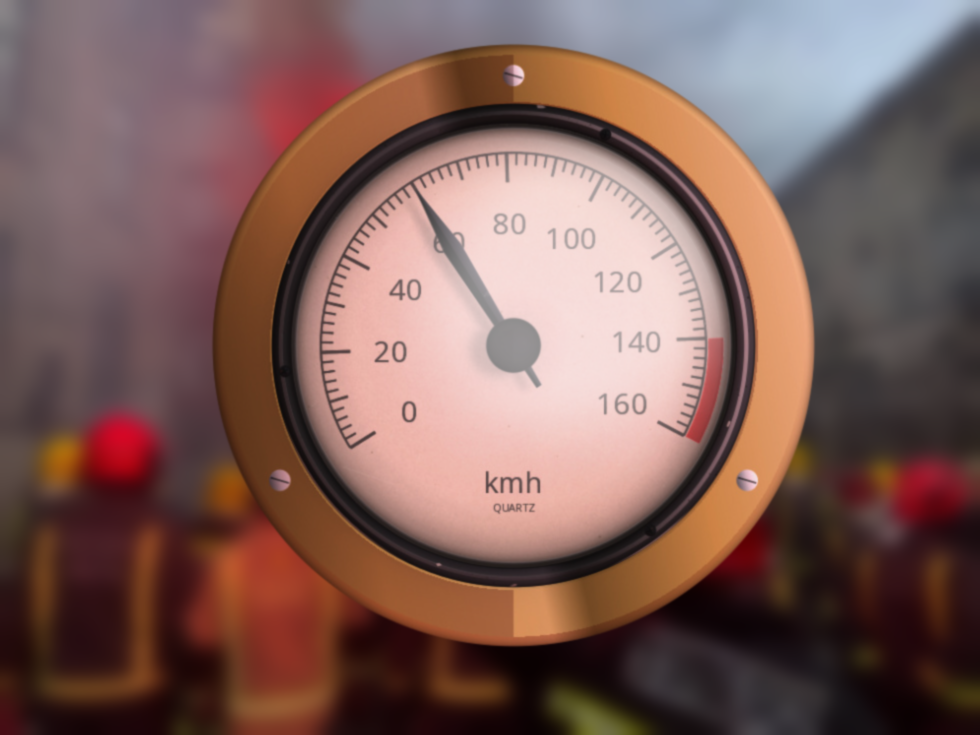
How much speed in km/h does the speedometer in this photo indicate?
60 km/h
